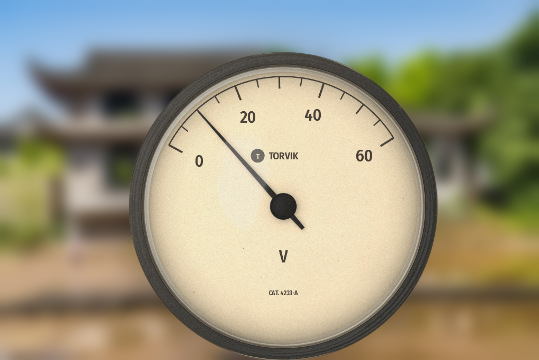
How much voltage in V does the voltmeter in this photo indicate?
10 V
